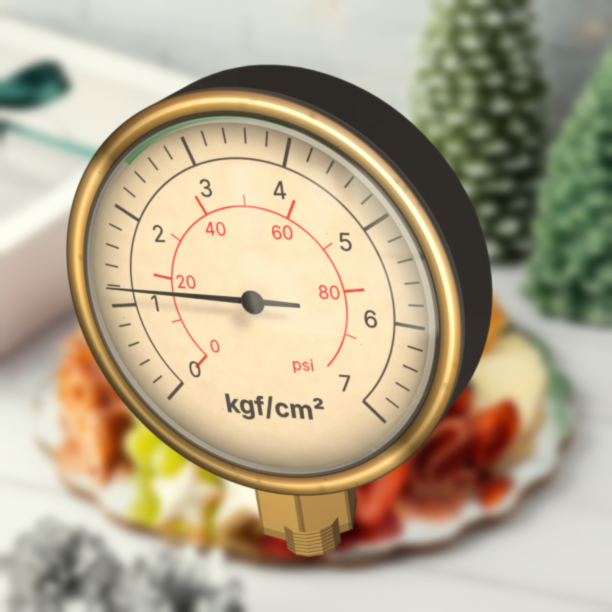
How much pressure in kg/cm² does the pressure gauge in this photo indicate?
1.2 kg/cm²
